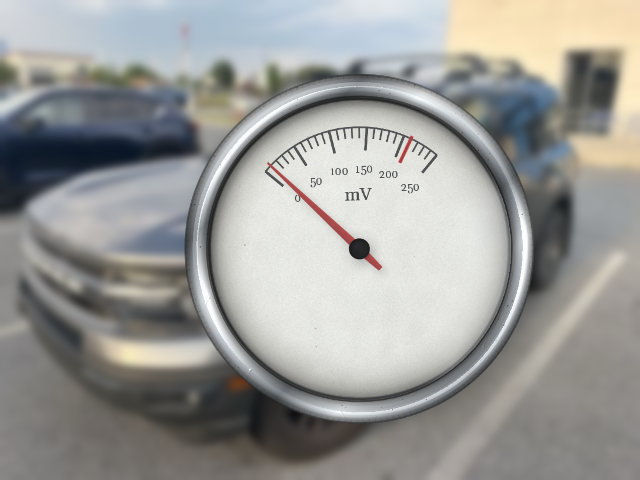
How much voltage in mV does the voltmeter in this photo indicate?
10 mV
